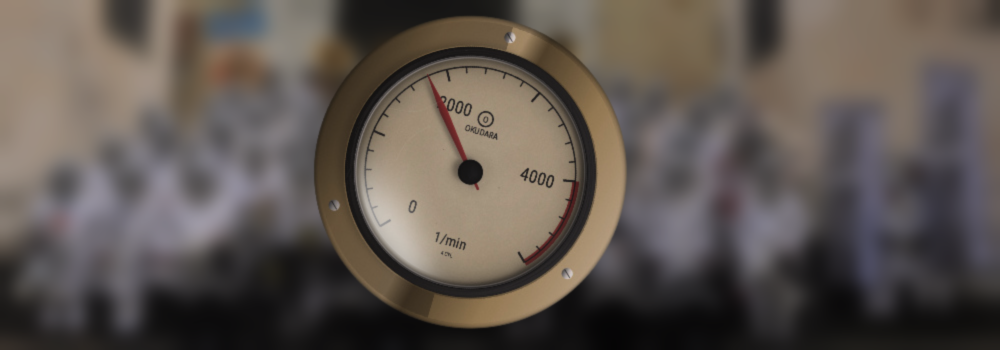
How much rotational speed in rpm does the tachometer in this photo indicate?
1800 rpm
